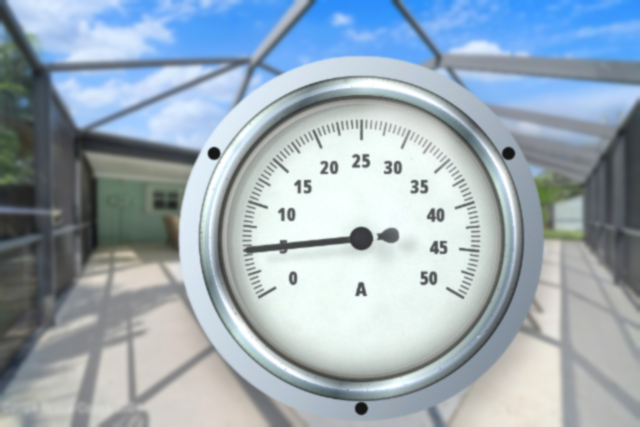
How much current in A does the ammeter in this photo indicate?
5 A
